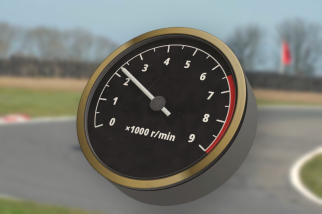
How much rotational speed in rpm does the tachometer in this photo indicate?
2250 rpm
